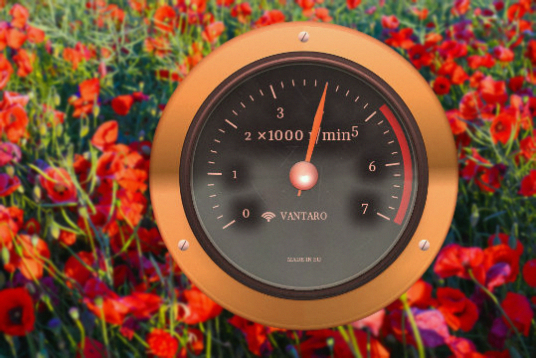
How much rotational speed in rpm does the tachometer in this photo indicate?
4000 rpm
